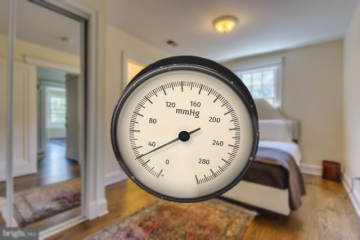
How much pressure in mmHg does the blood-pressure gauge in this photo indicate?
30 mmHg
